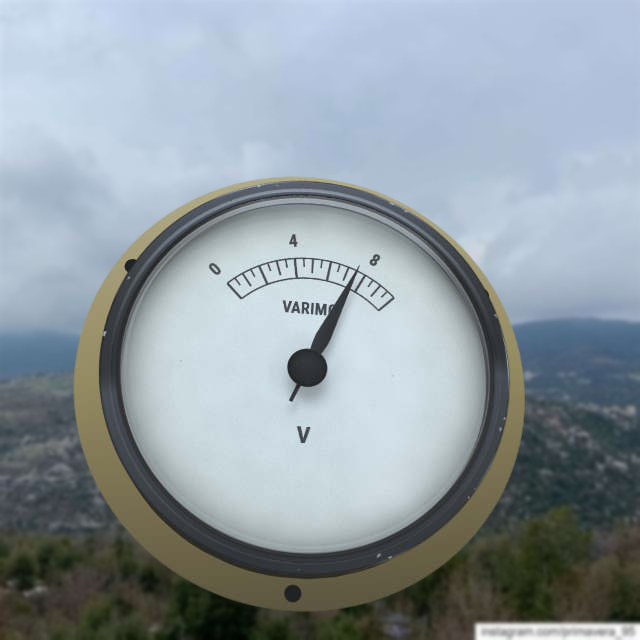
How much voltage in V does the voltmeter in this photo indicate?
7.5 V
